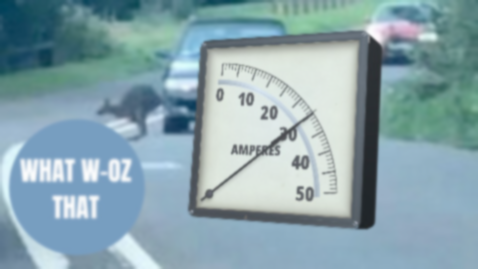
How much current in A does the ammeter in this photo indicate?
30 A
